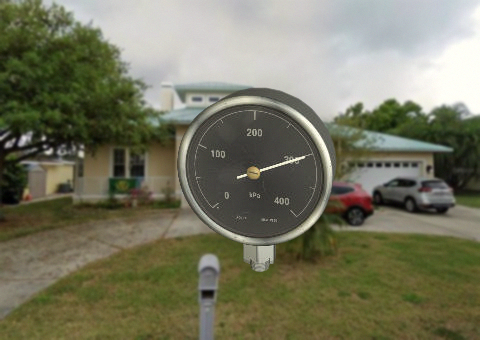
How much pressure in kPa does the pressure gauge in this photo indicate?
300 kPa
